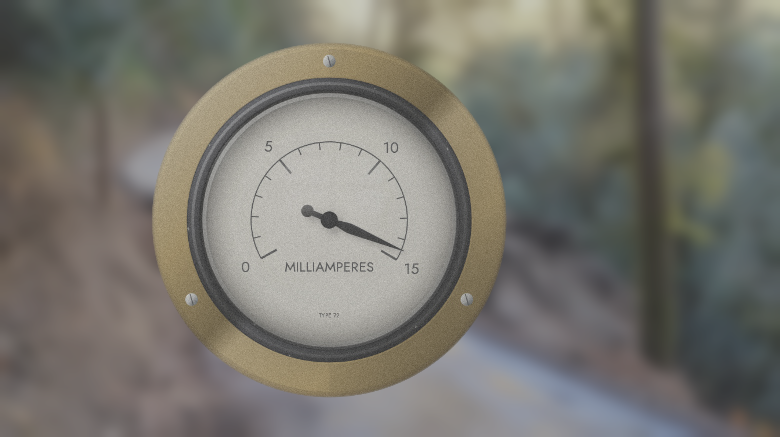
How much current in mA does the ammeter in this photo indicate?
14.5 mA
